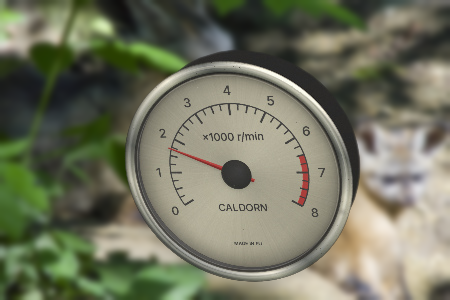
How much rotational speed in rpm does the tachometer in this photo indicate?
1750 rpm
